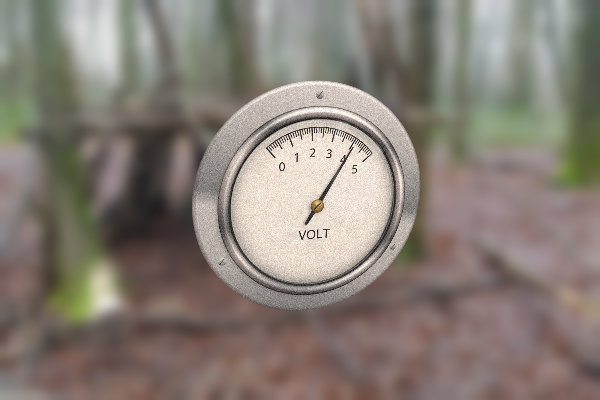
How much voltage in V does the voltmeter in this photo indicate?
4 V
